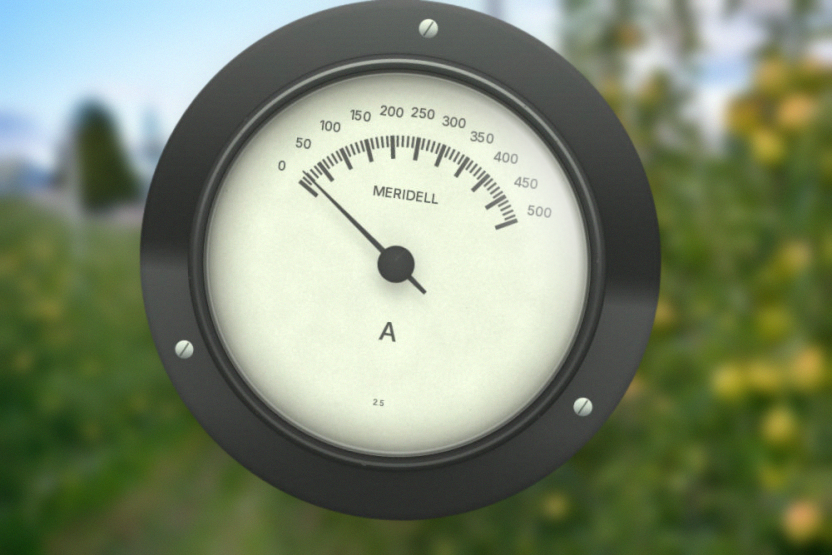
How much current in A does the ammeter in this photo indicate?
20 A
